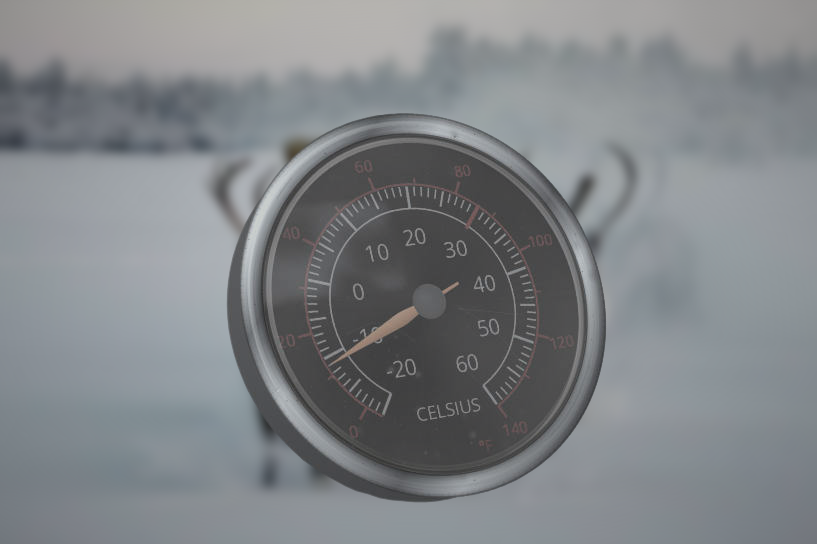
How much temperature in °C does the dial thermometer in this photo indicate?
-11 °C
